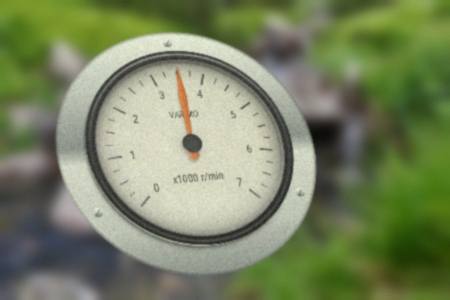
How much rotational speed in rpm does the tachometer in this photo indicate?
3500 rpm
